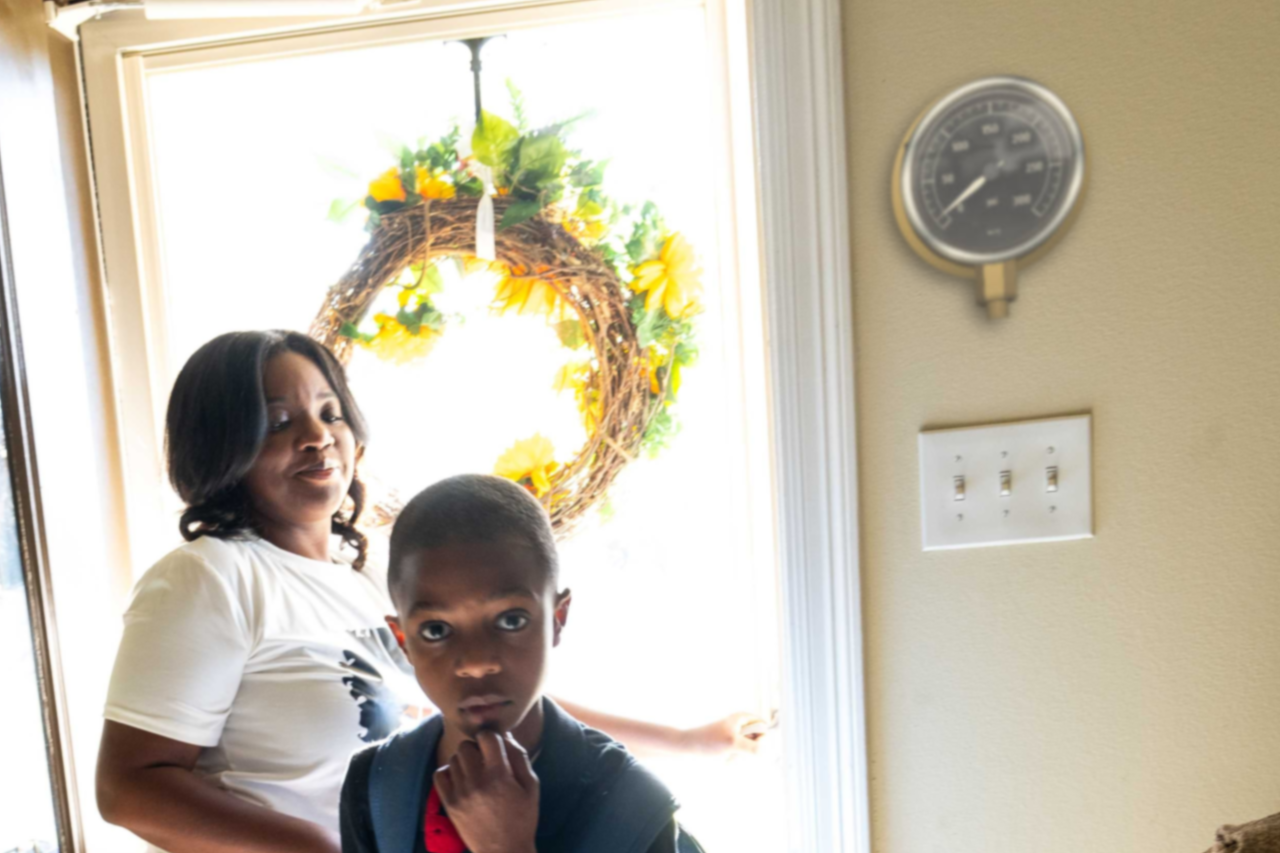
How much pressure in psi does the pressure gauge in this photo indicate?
10 psi
